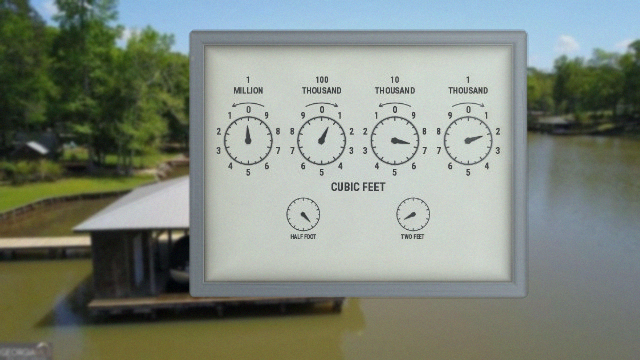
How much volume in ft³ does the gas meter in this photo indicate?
7200 ft³
